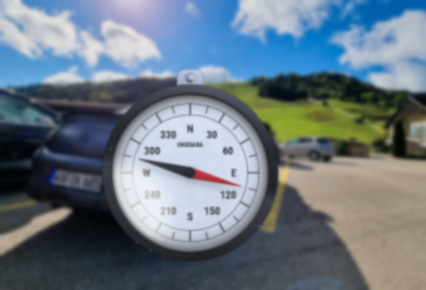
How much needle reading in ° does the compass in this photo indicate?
105 °
